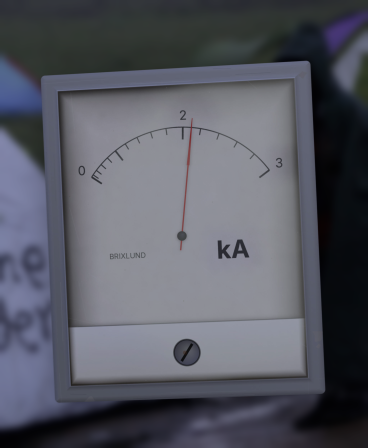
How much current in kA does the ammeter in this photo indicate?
2.1 kA
